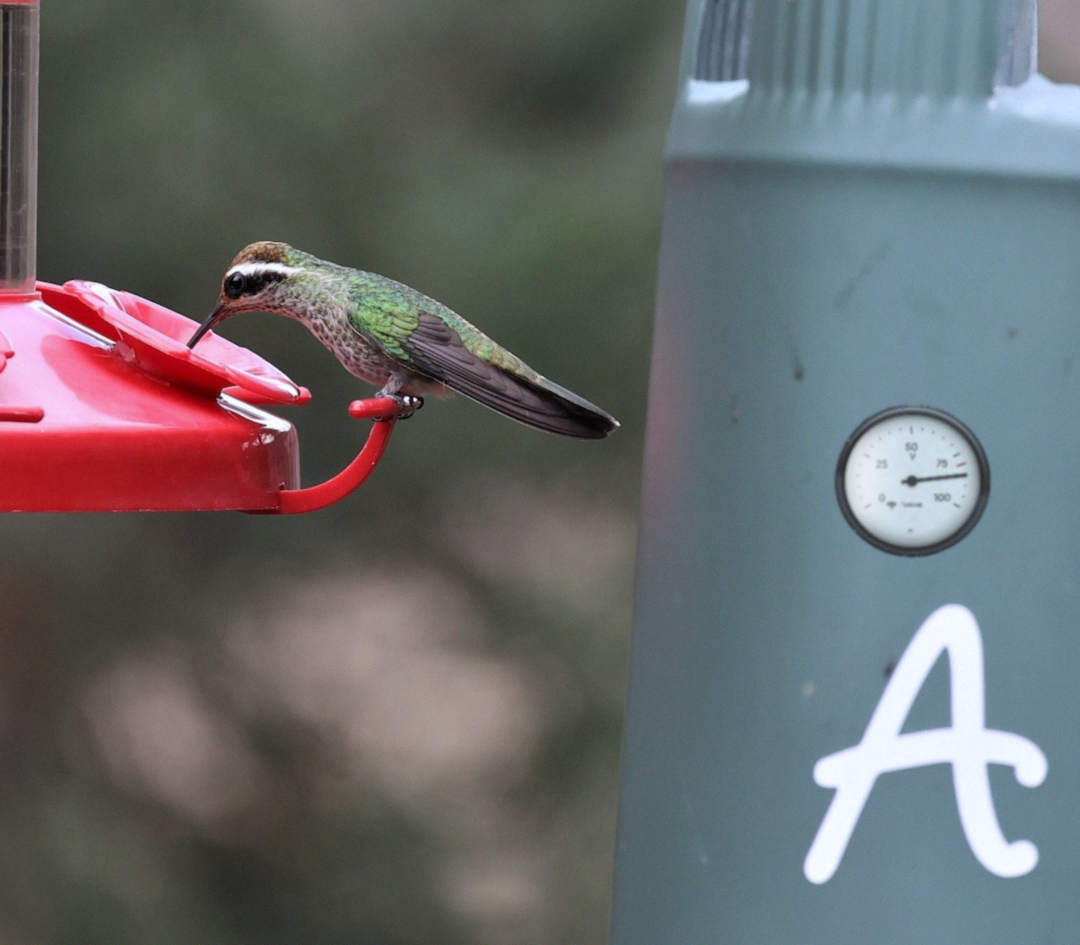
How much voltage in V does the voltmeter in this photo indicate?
85 V
